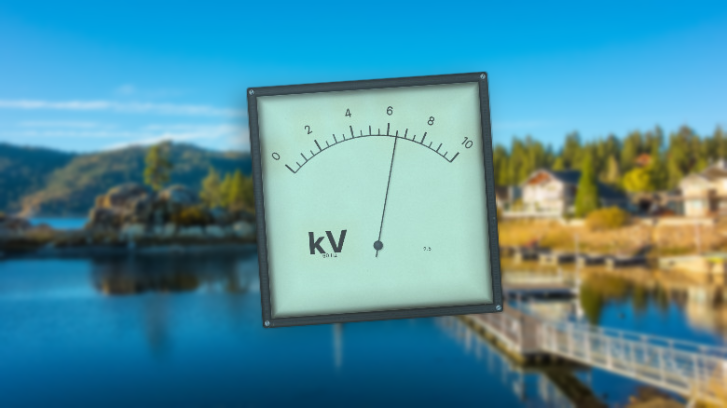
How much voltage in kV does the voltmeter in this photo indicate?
6.5 kV
